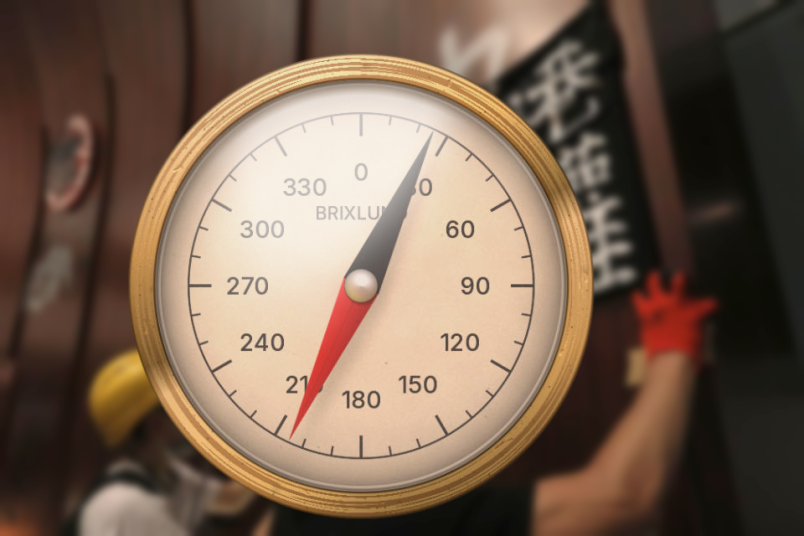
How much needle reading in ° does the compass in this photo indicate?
205 °
